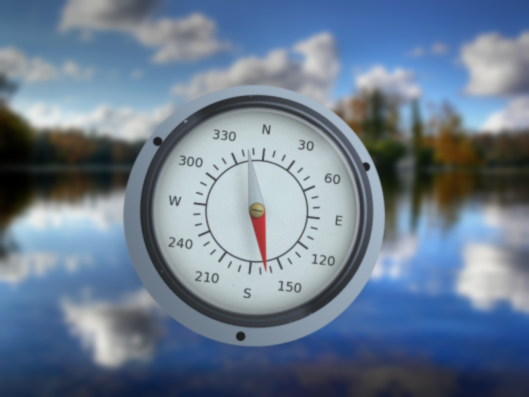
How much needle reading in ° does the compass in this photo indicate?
165 °
